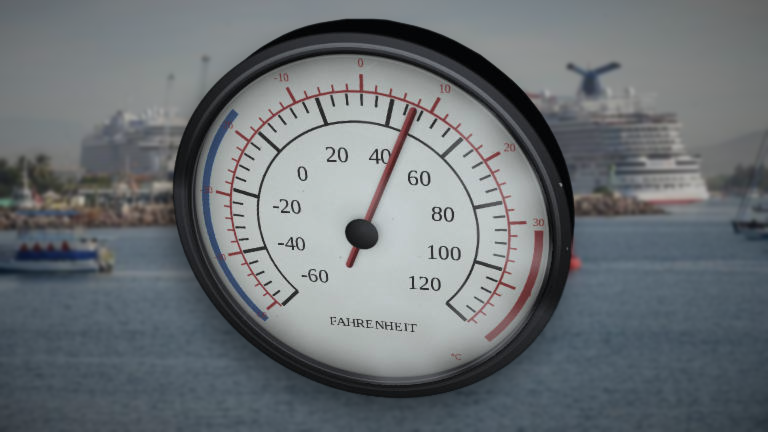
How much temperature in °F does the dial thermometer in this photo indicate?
46 °F
